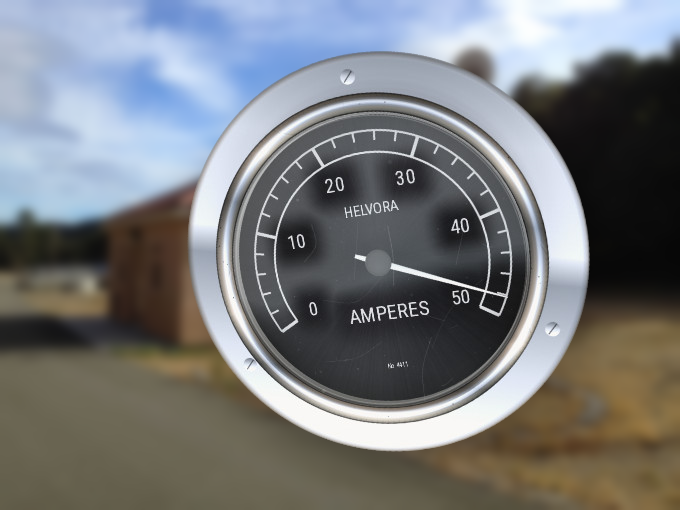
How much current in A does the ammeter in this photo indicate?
48 A
